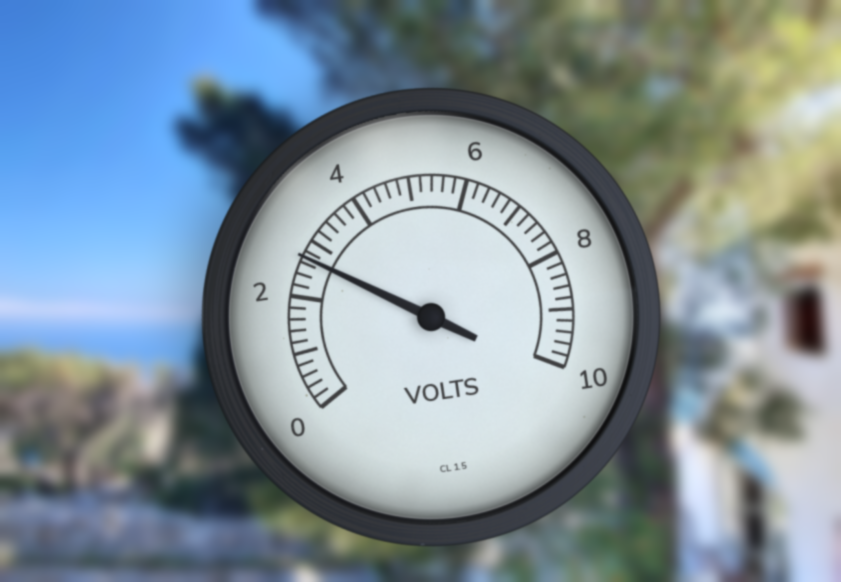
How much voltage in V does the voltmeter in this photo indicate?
2.7 V
